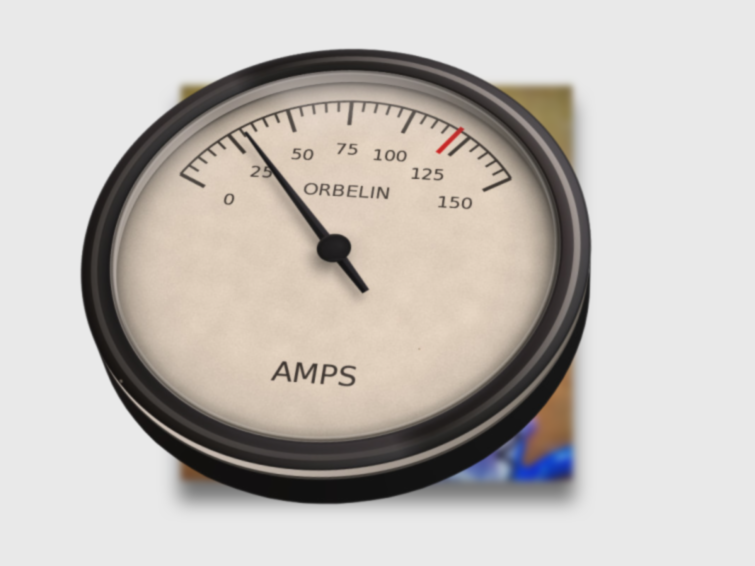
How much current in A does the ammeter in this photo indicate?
30 A
